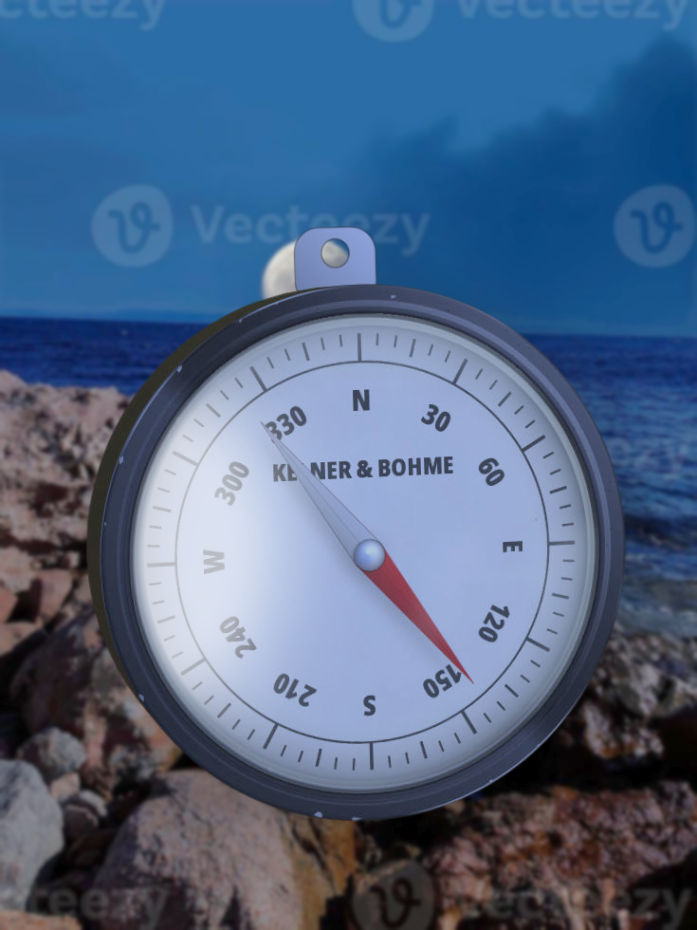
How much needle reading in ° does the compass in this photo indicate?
142.5 °
